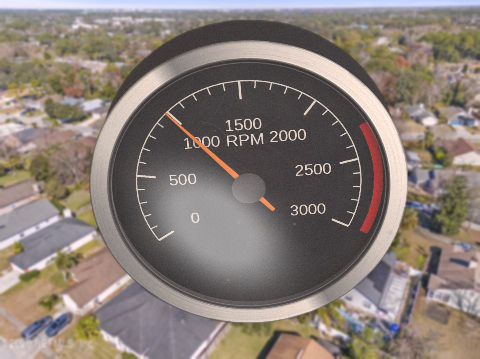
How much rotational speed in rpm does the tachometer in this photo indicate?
1000 rpm
